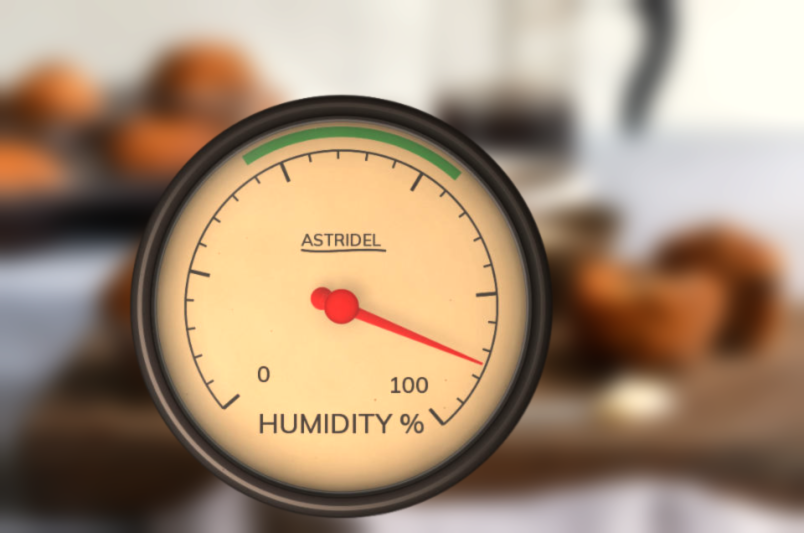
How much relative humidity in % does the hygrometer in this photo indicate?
90 %
